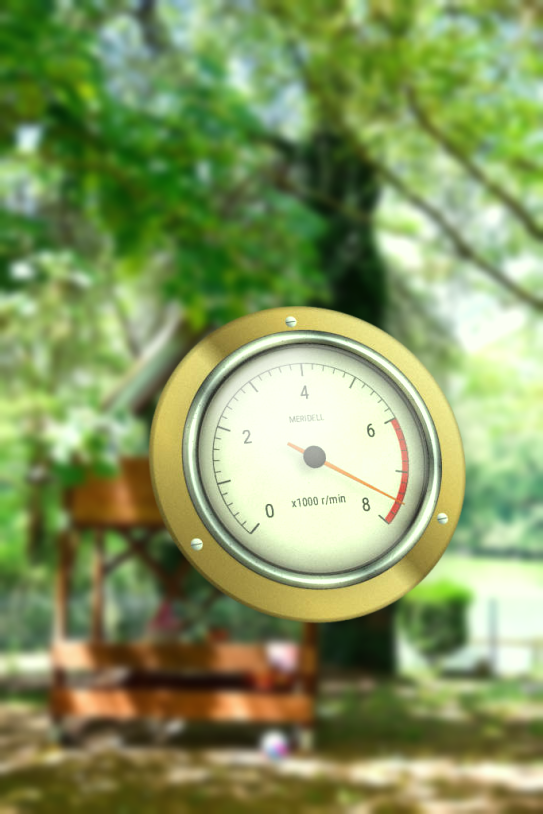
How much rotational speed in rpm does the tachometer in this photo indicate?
7600 rpm
